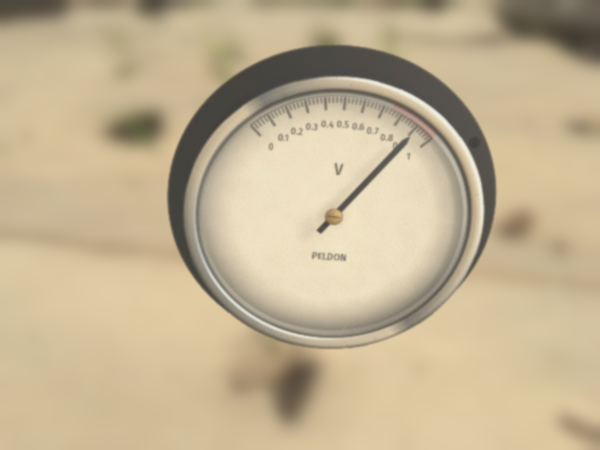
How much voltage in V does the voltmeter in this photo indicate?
0.9 V
